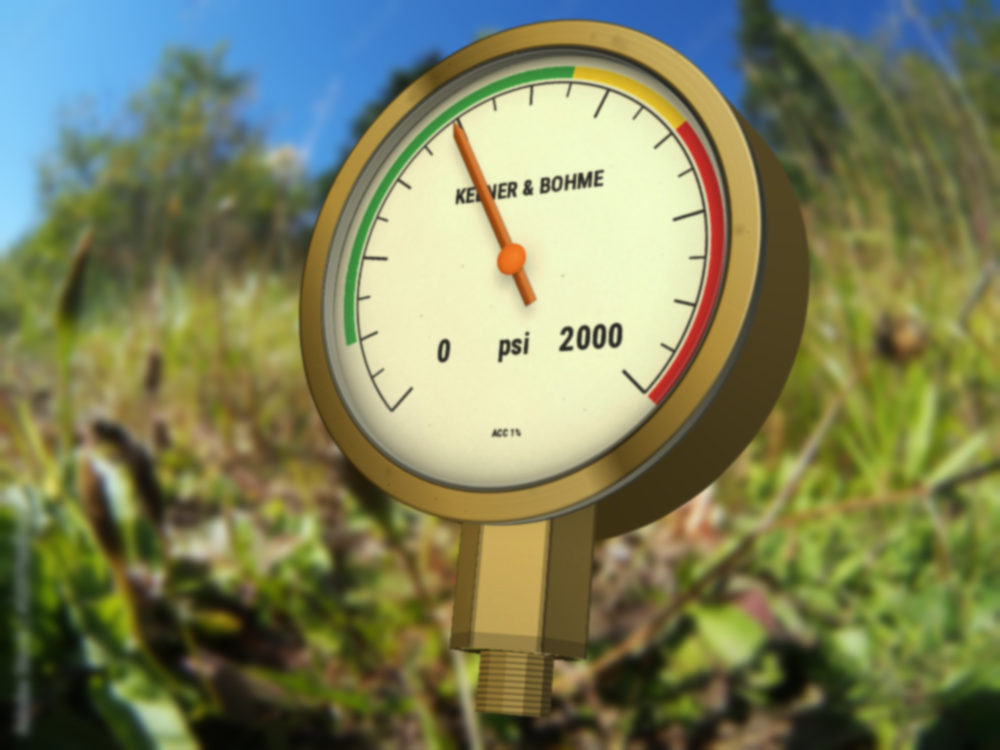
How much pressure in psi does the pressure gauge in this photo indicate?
800 psi
